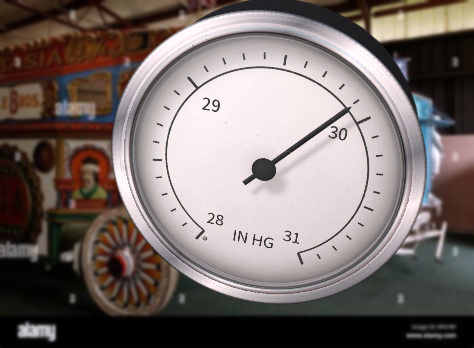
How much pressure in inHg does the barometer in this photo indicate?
29.9 inHg
